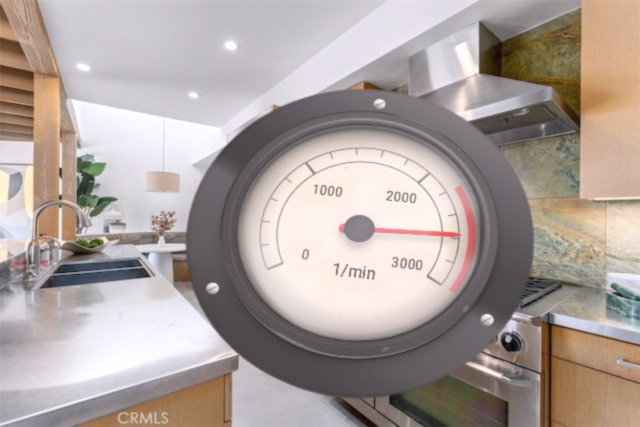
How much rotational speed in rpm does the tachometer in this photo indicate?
2600 rpm
